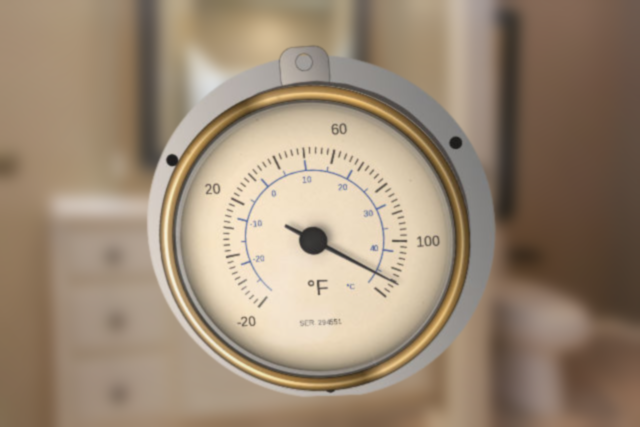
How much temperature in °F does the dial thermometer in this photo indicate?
114 °F
